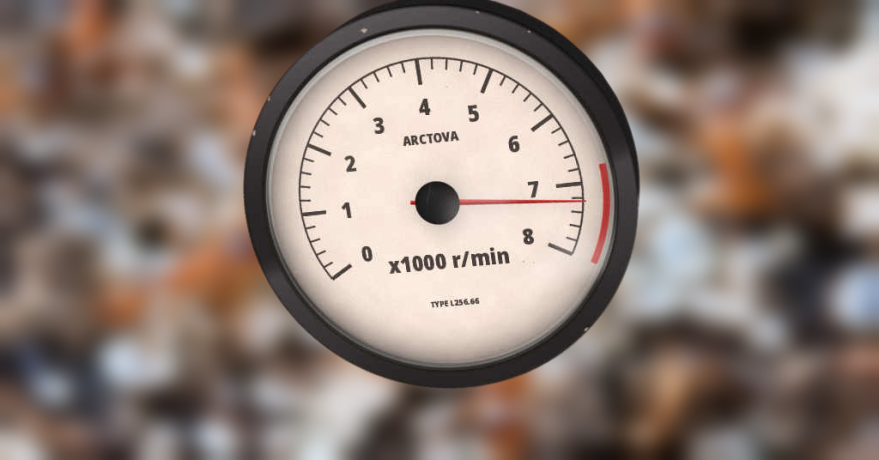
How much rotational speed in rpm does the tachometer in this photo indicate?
7200 rpm
